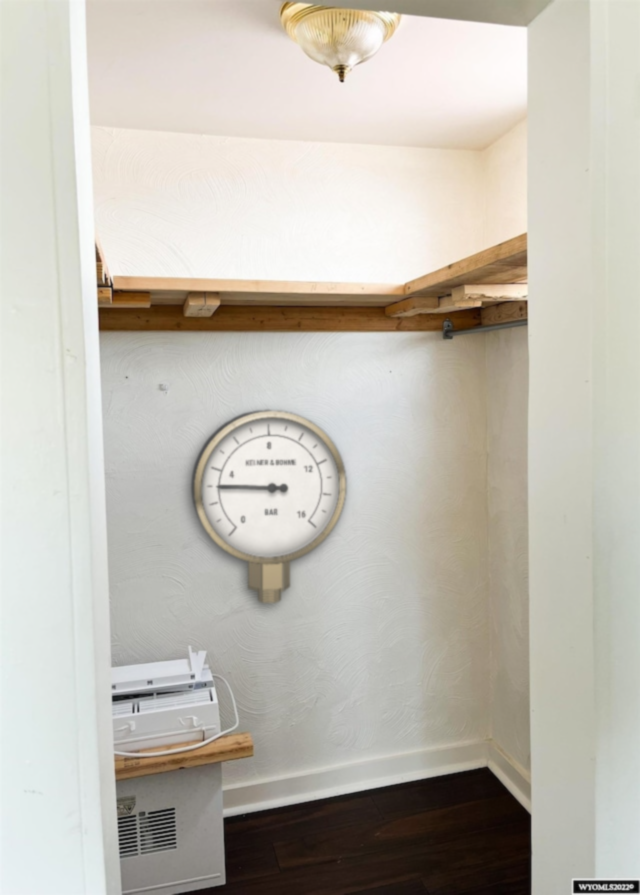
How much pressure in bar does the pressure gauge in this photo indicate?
3 bar
